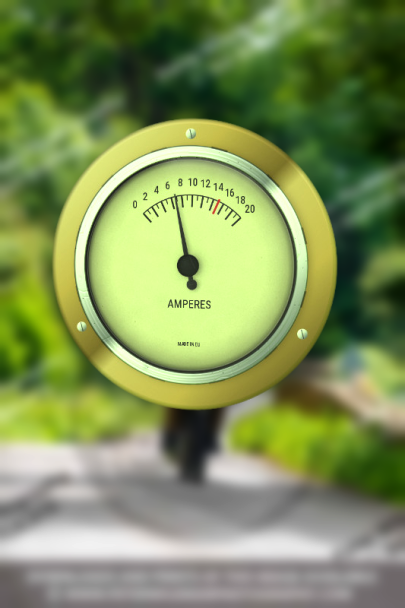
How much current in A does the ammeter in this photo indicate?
7 A
